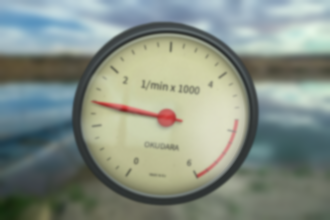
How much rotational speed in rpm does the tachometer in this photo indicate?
1400 rpm
